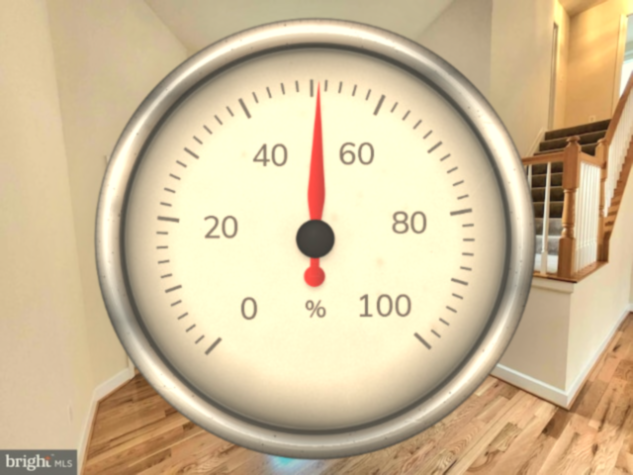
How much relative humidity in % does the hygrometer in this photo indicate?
51 %
